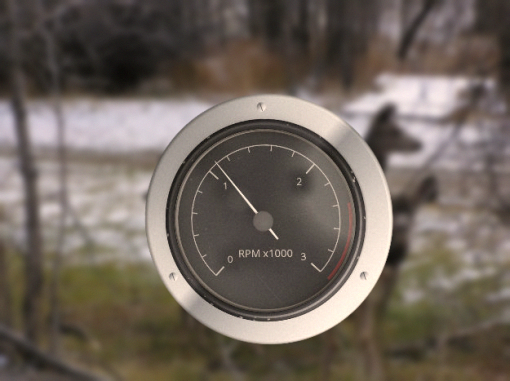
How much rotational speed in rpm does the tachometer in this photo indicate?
1100 rpm
